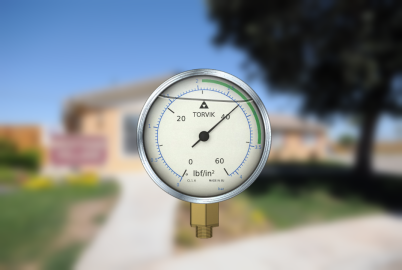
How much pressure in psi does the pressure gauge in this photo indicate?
40 psi
